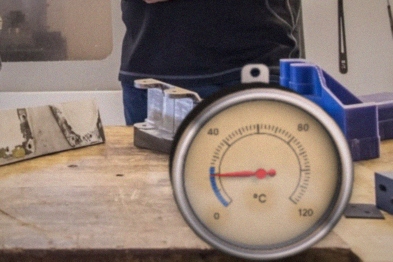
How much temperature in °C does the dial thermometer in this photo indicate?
20 °C
